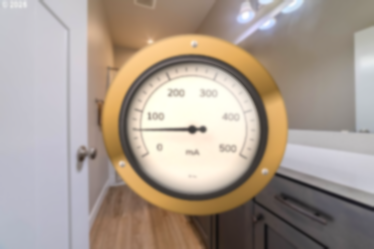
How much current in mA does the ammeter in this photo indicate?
60 mA
